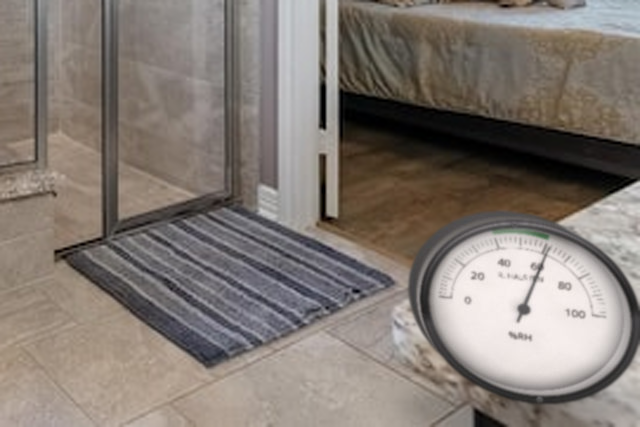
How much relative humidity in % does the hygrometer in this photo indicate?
60 %
